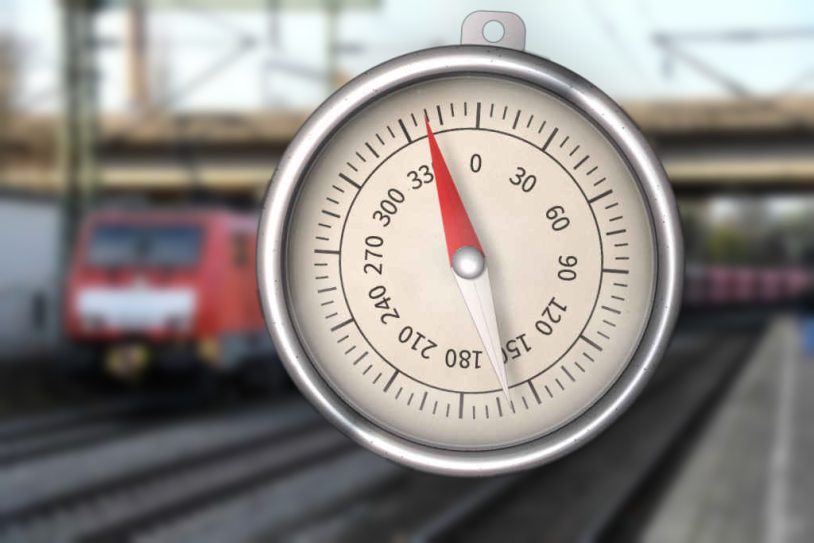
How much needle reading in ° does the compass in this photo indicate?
340 °
